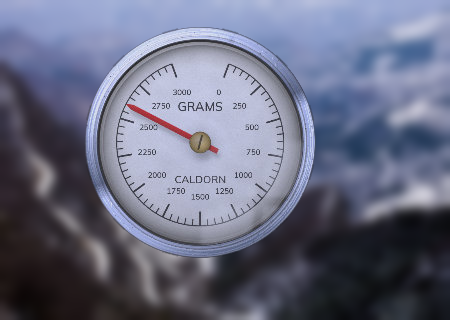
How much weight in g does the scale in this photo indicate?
2600 g
